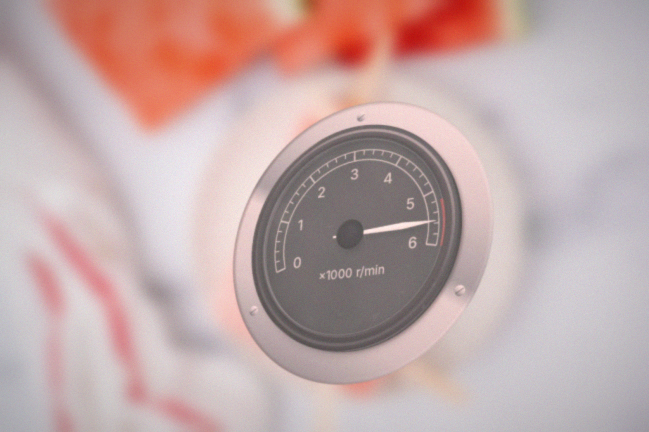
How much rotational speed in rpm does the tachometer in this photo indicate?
5600 rpm
